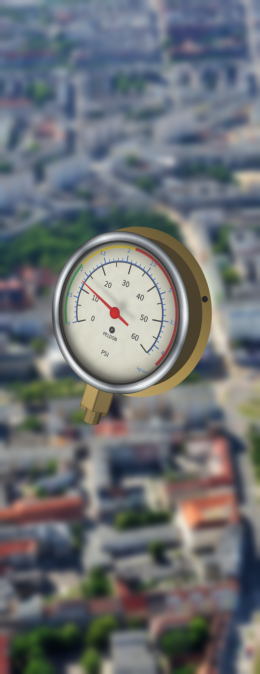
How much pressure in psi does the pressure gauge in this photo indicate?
12.5 psi
